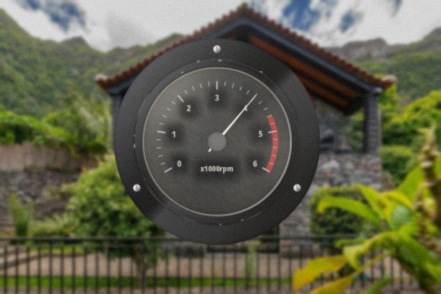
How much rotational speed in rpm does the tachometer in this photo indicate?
4000 rpm
